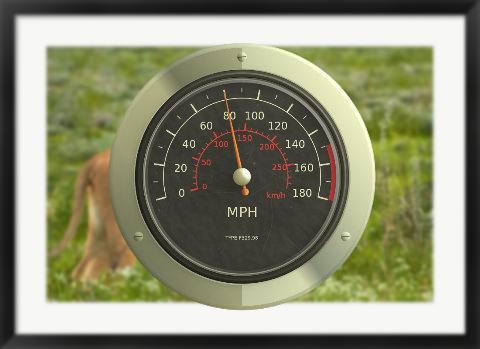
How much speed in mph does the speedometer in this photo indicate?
80 mph
